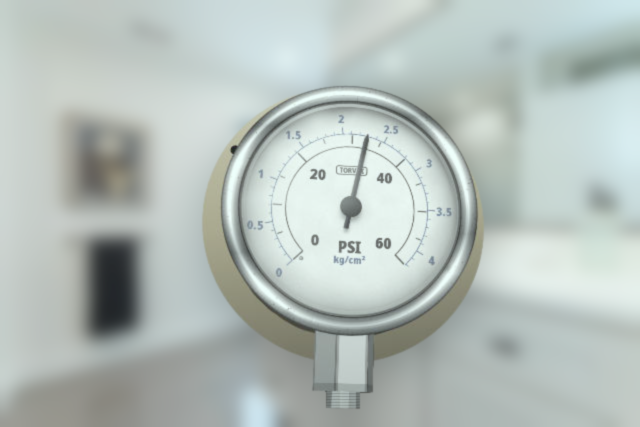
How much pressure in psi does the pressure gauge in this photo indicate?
32.5 psi
